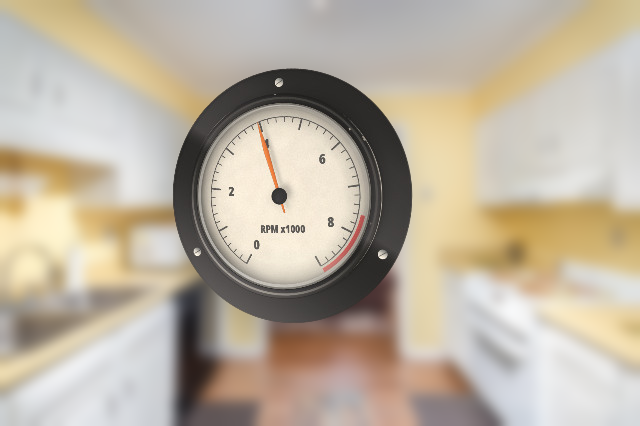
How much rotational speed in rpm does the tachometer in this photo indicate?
4000 rpm
